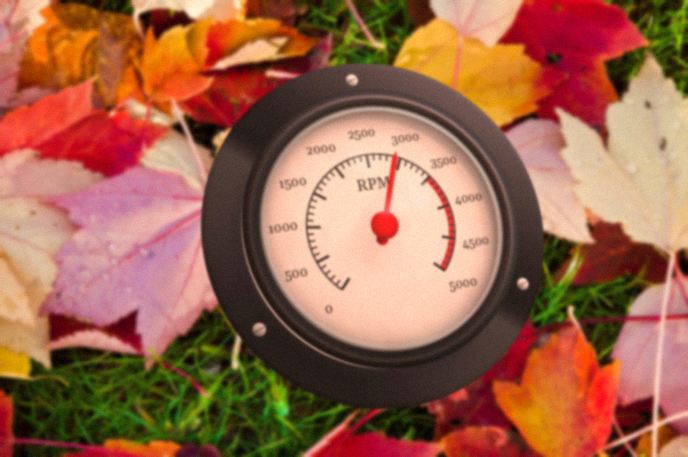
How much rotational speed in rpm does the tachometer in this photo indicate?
2900 rpm
